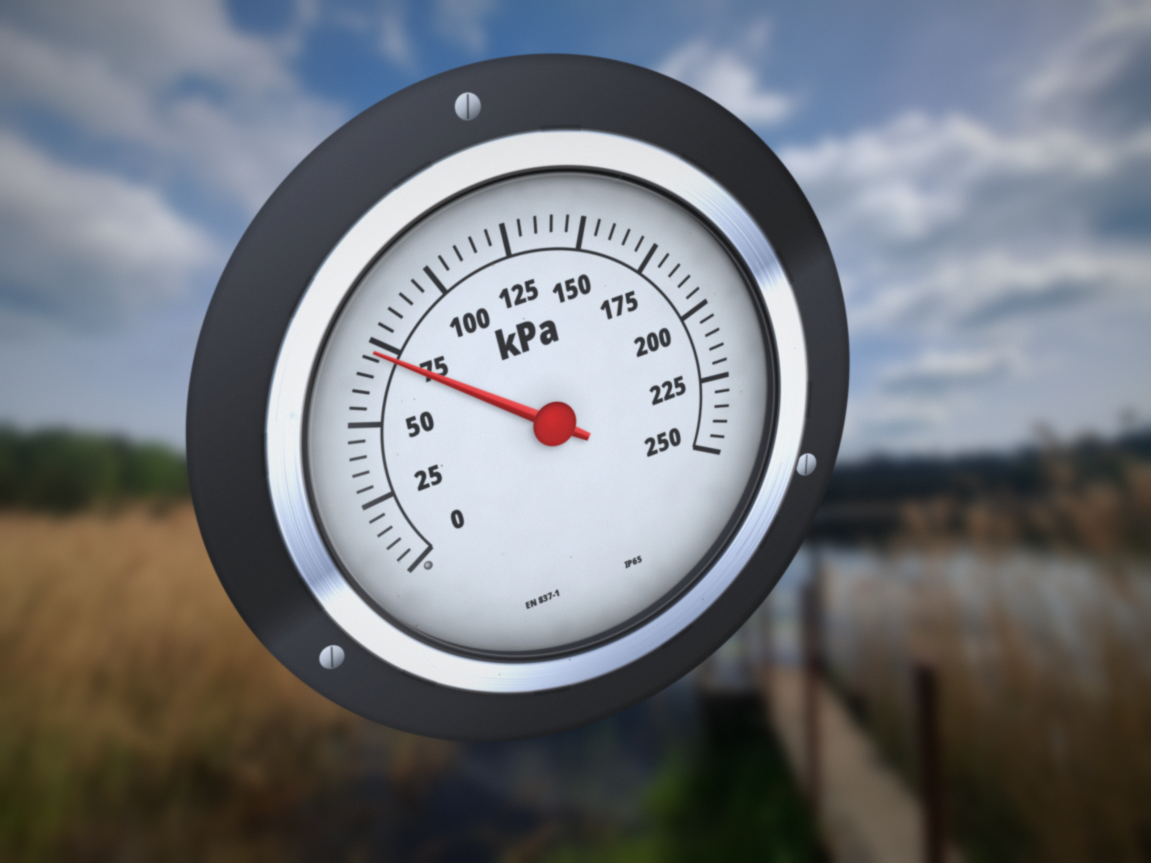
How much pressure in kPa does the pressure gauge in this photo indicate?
72.5 kPa
